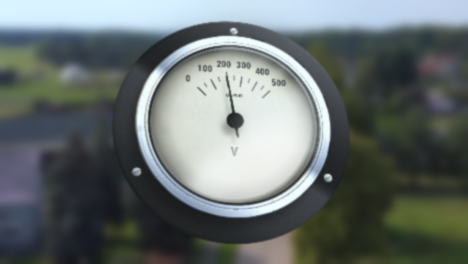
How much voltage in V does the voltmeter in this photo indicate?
200 V
